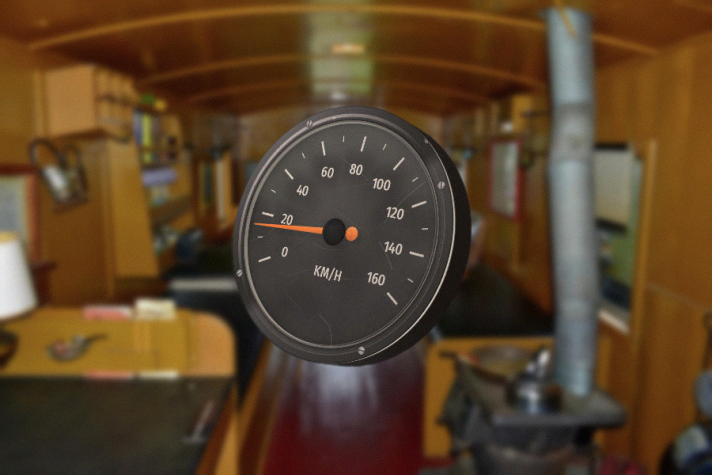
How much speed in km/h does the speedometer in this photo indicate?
15 km/h
